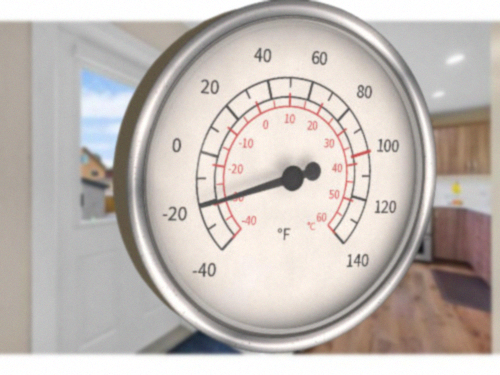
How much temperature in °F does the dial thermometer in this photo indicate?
-20 °F
